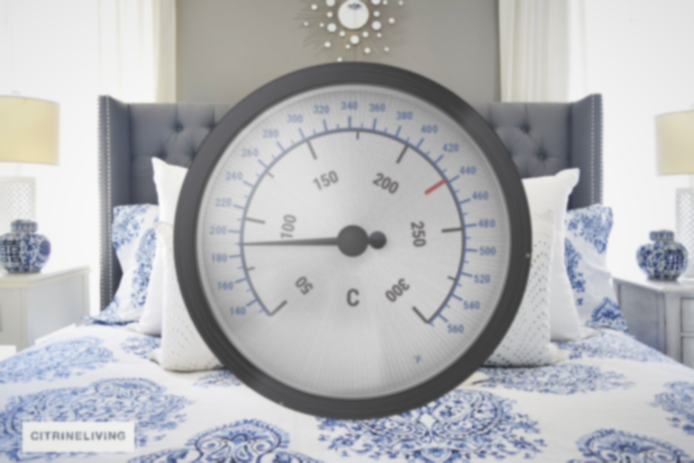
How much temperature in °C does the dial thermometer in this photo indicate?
87.5 °C
